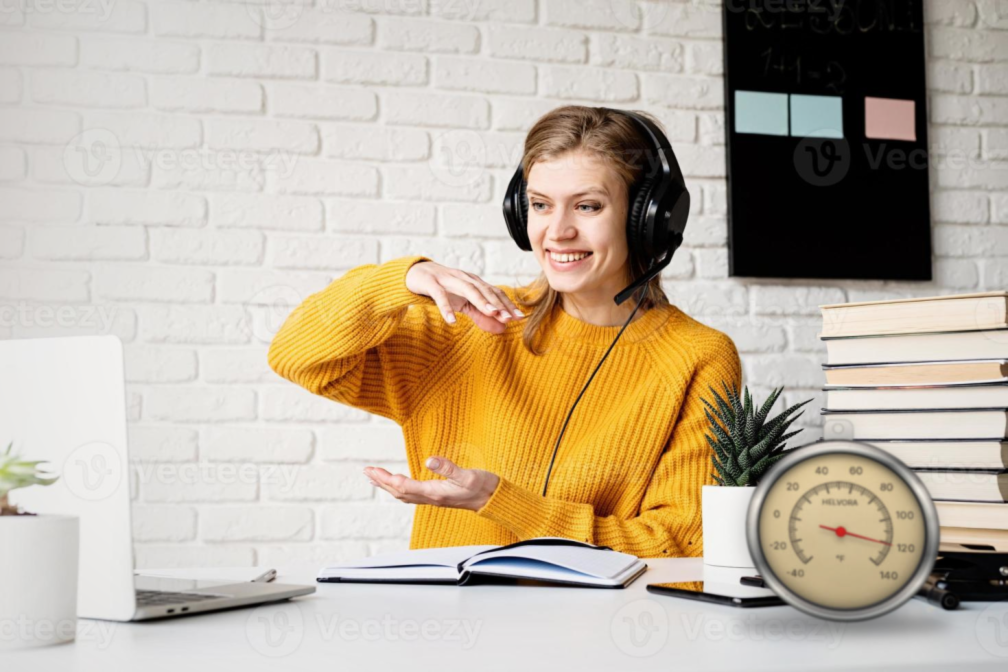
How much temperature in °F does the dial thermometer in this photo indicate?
120 °F
